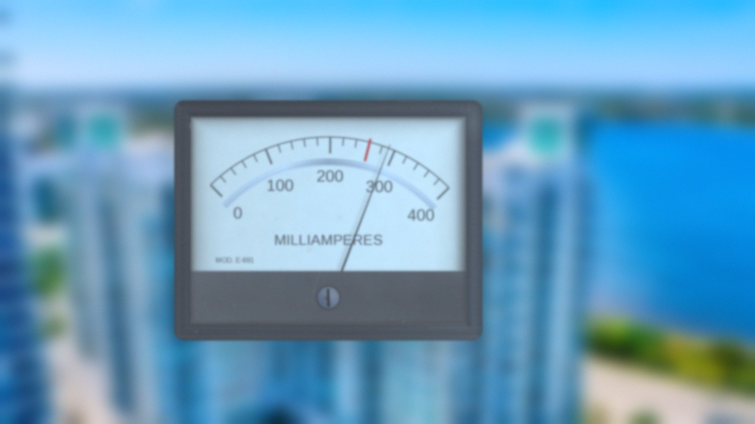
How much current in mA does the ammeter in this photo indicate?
290 mA
